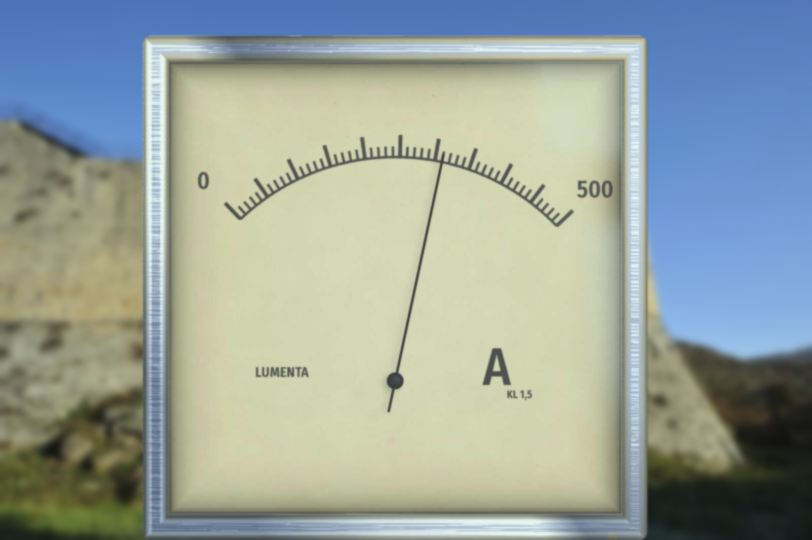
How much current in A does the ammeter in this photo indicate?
310 A
